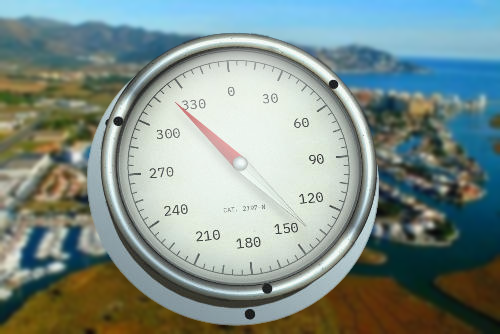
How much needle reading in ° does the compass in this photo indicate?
320 °
